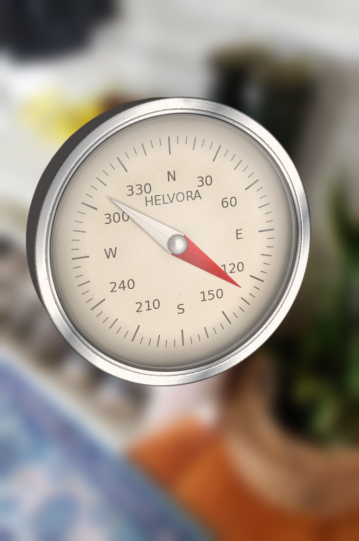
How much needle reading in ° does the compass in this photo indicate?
130 °
